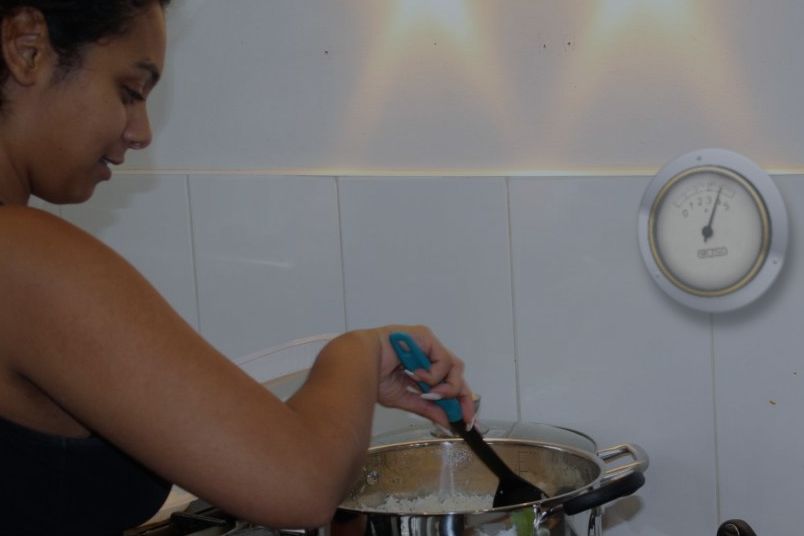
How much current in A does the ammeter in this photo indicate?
4 A
